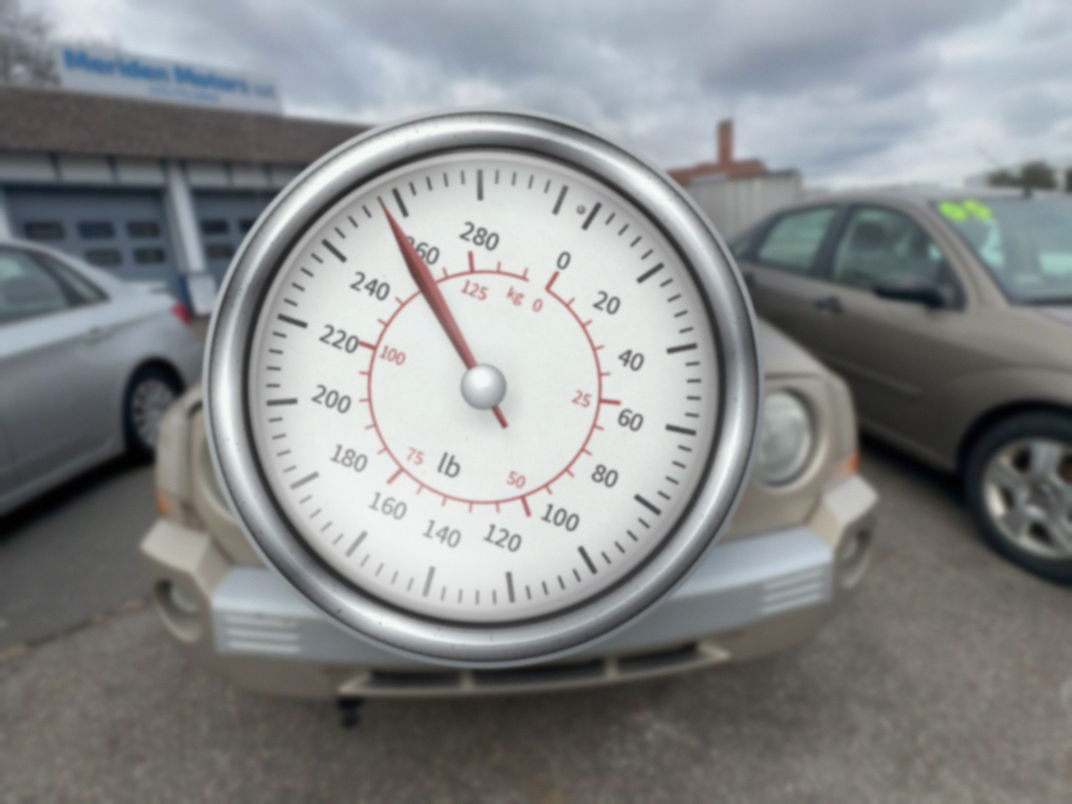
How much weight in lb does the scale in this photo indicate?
256 lb
